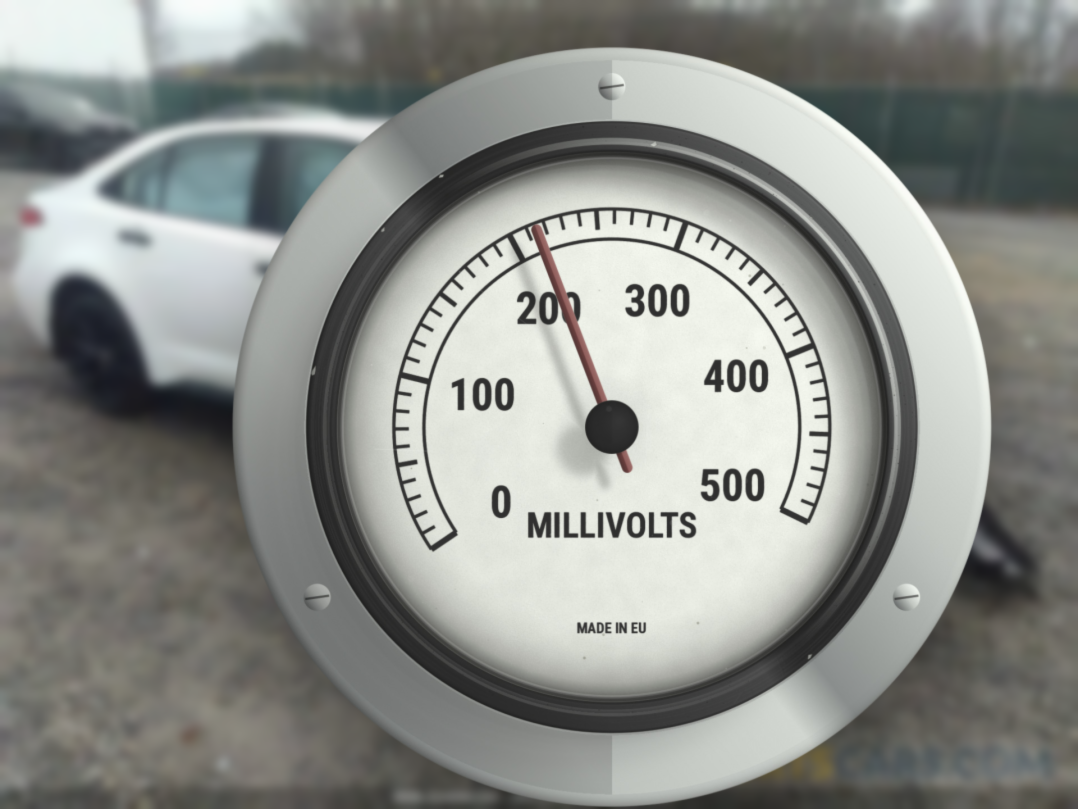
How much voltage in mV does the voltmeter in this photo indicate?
215 mV
